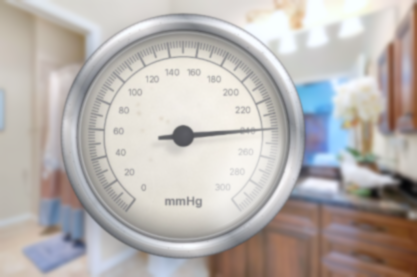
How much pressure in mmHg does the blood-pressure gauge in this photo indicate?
240 mmHg
